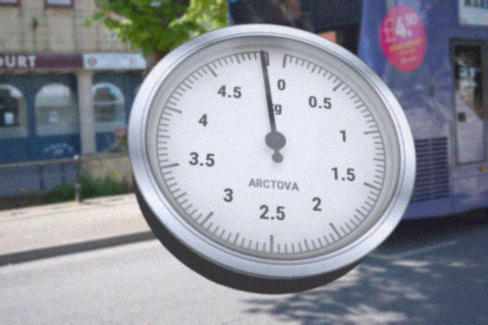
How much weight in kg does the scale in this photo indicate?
4.95 kg
